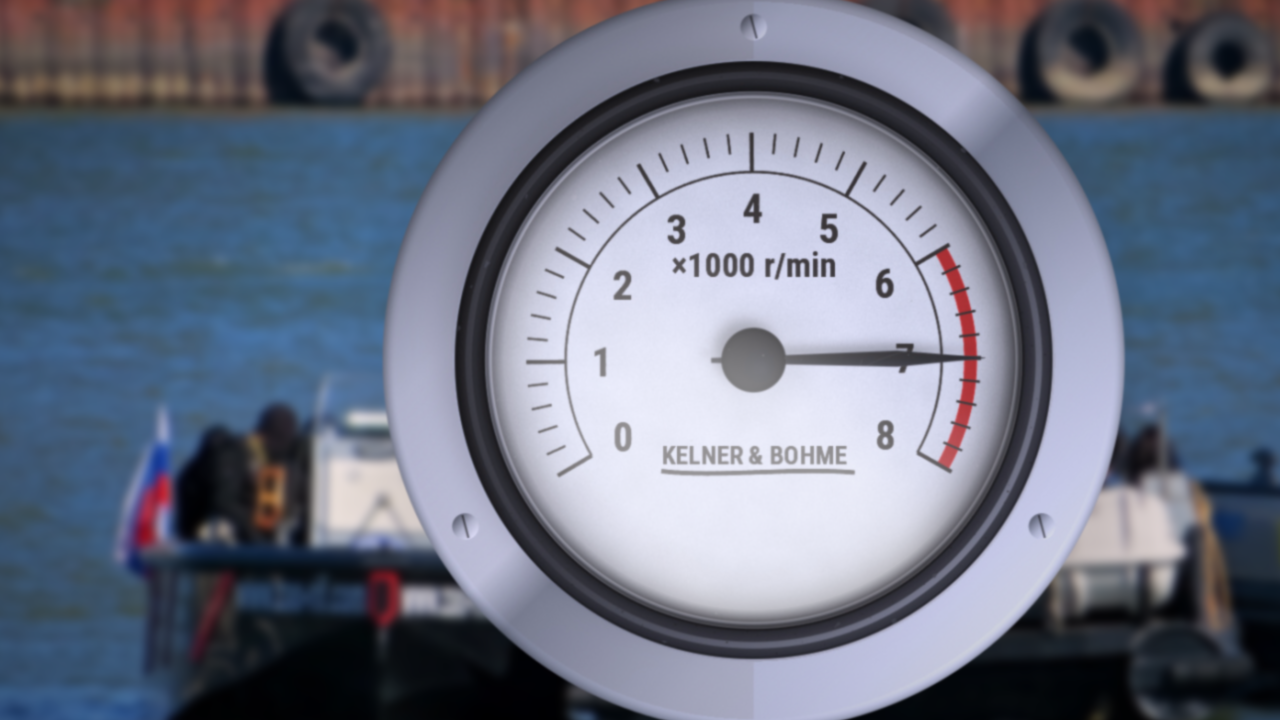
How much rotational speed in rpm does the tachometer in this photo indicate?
7000 rpm
